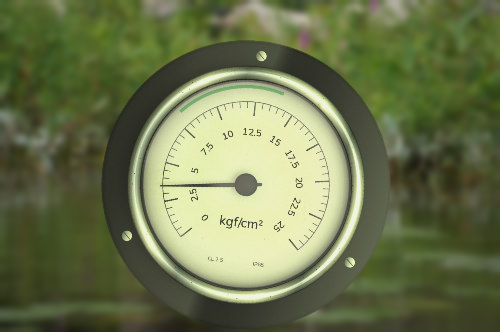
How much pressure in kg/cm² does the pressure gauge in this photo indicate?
3.5 kg/cm²
